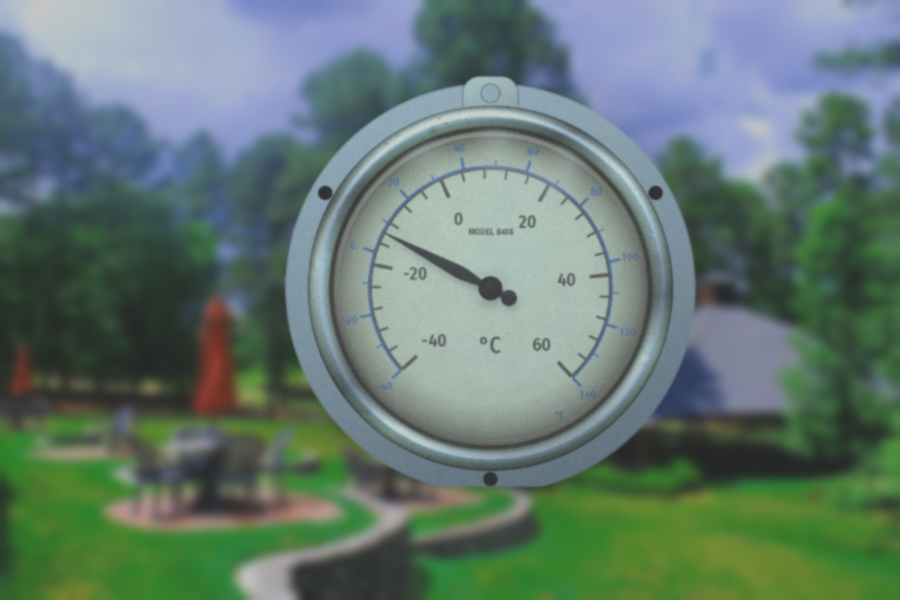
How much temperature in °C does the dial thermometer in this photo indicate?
-14 °C
